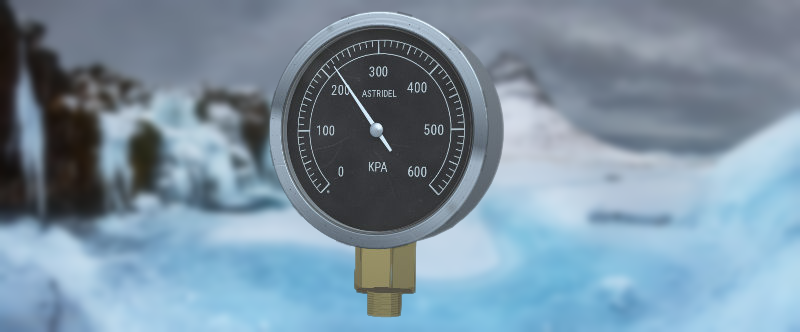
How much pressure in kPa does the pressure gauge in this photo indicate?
220 kPa
